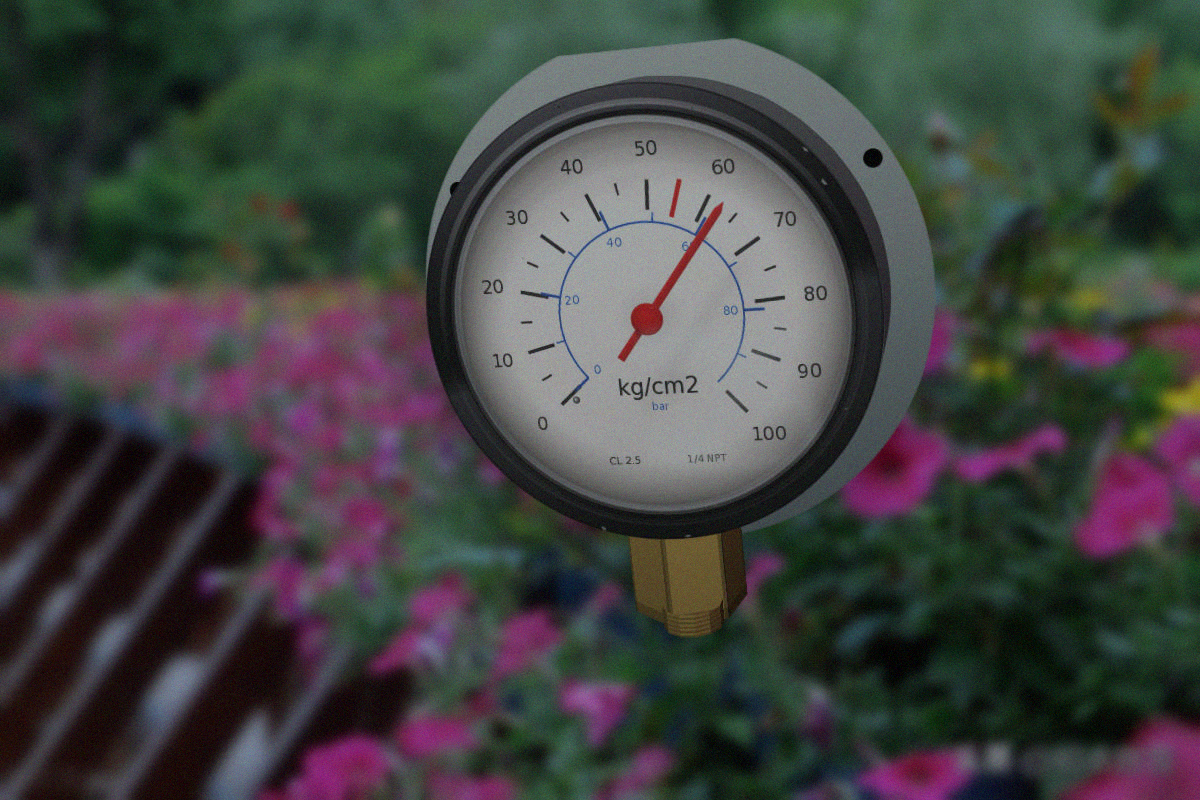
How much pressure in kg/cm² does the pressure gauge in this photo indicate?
62.5 kg/cm²
